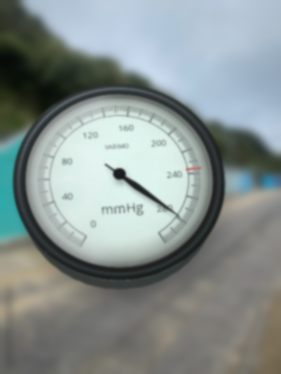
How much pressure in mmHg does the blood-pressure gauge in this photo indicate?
280 mmHg
